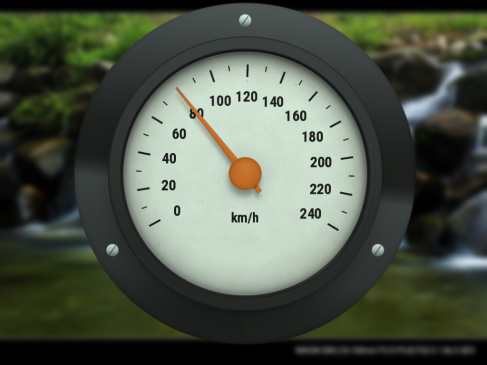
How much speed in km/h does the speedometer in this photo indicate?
80 km/h
